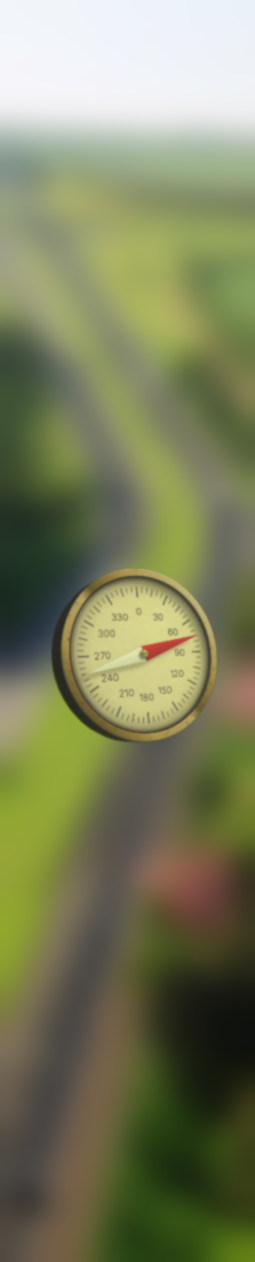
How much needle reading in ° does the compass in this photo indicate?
75 °
